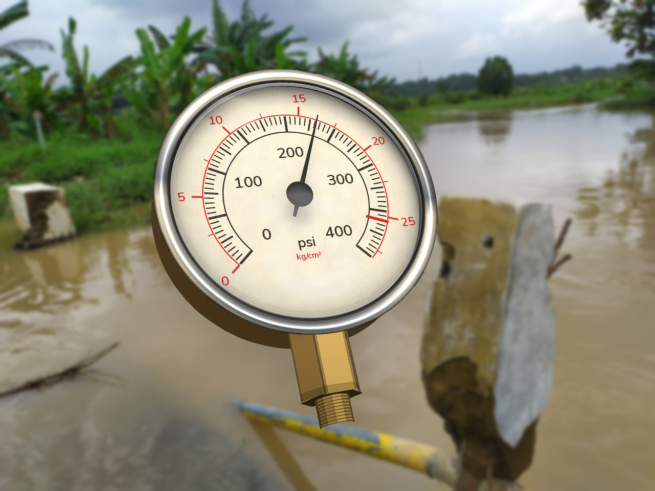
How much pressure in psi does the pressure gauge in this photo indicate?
230 psi
